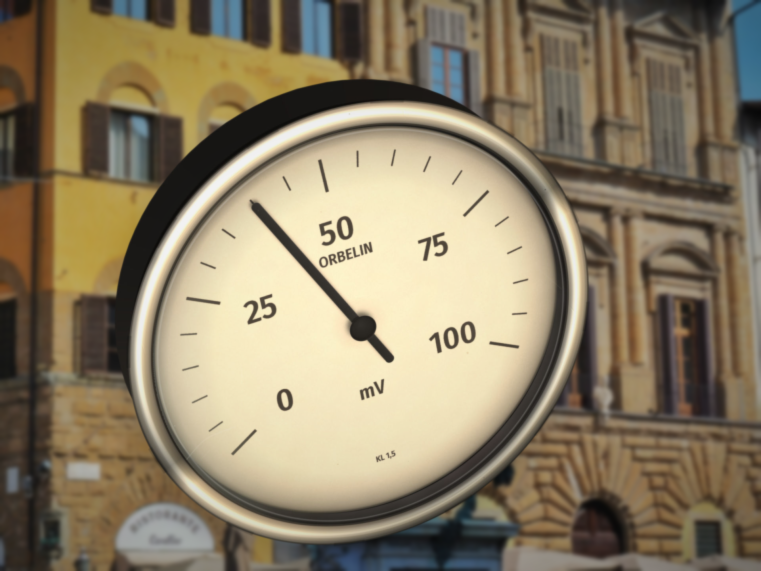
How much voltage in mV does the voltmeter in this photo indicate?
40 mV
